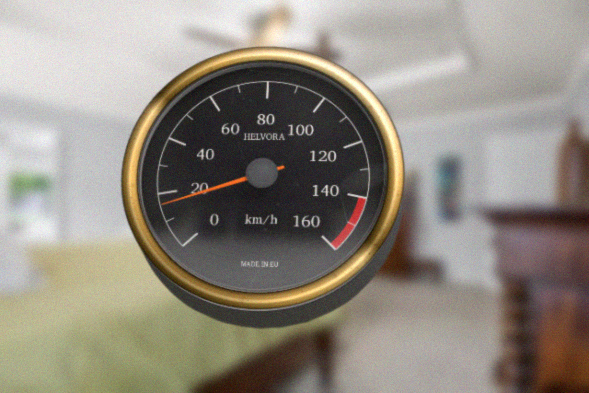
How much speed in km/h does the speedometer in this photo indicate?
15 km/h
